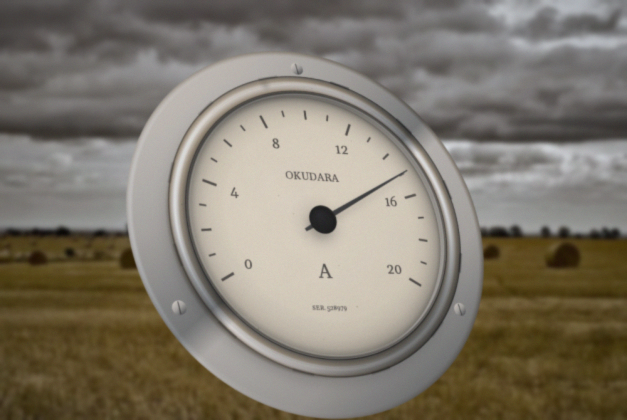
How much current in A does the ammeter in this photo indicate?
15 A
